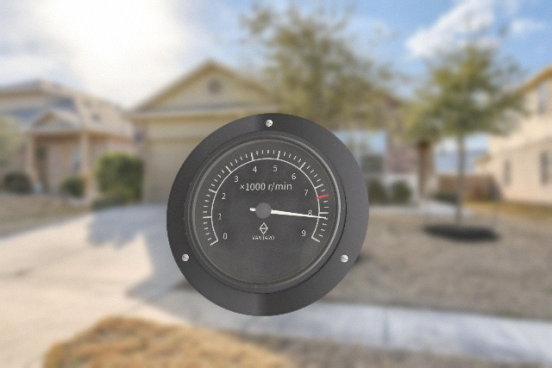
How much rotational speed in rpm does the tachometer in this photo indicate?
8200 rpm
